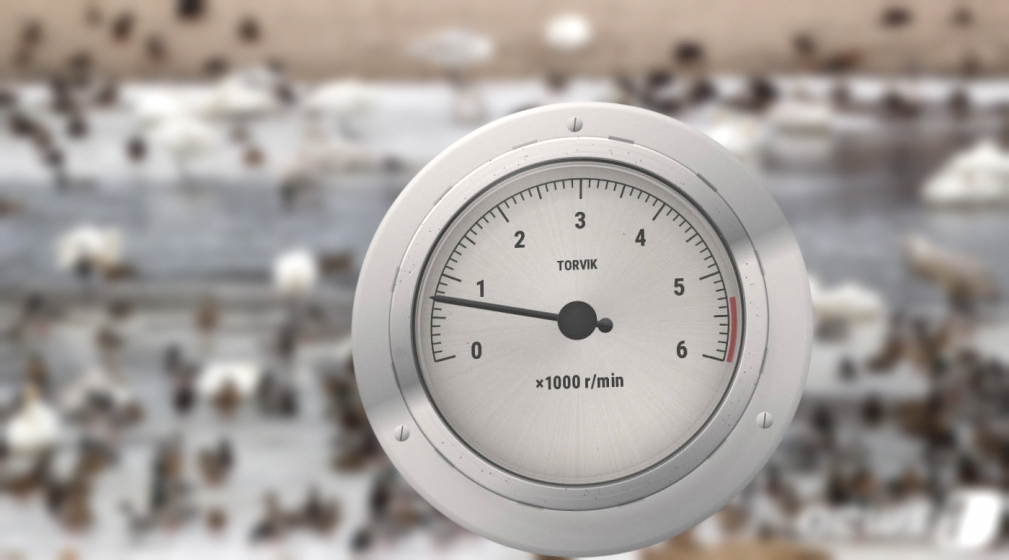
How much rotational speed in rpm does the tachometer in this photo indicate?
700 rpm
